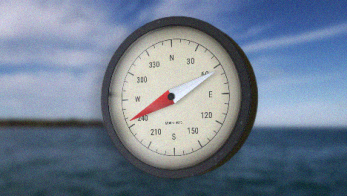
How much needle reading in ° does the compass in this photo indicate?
245 °
